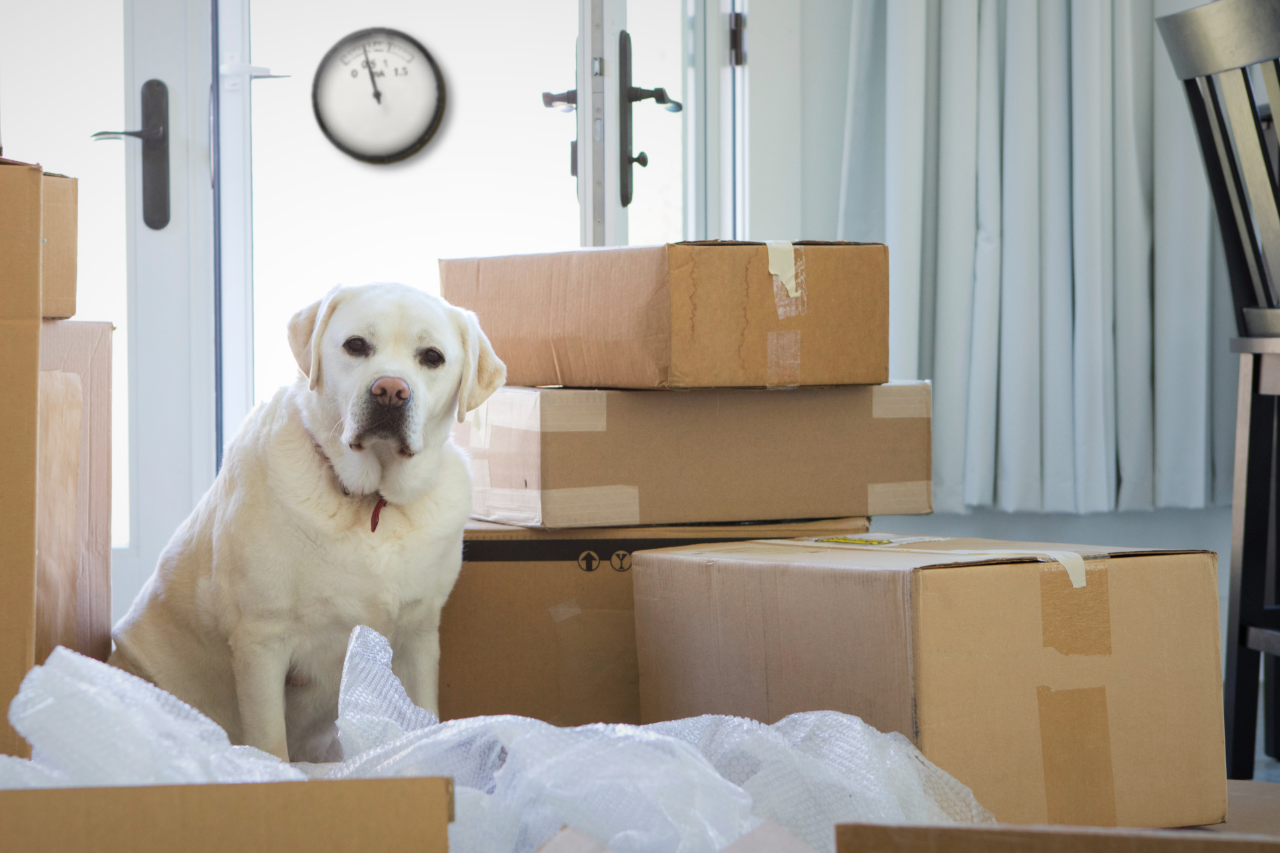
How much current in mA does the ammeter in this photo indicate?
0.5 mA
